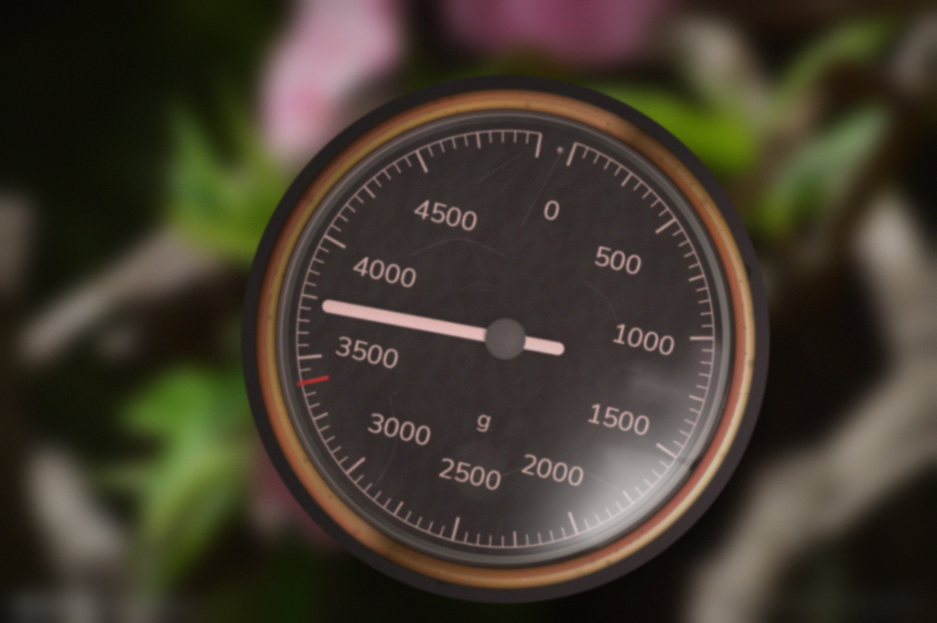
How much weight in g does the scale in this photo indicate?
3725 g
